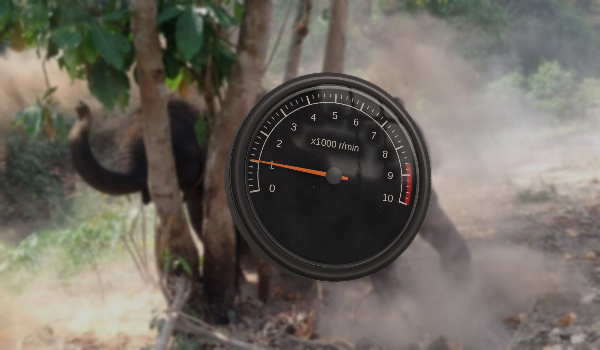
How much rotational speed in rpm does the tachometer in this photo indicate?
1000 rpm
